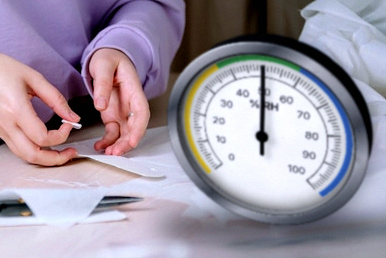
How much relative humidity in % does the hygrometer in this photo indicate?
50 %
